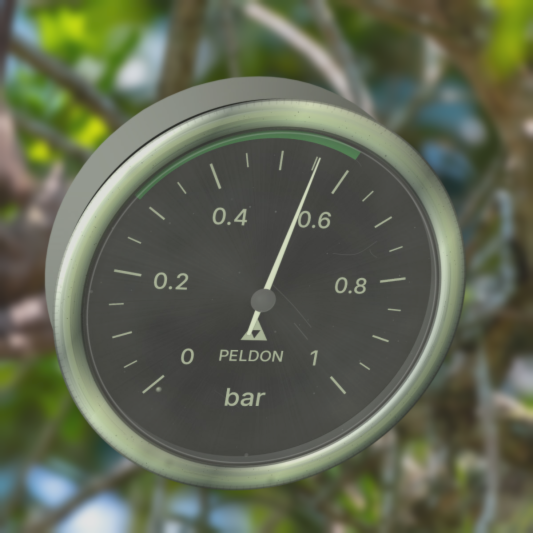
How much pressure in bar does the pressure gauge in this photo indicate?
0.55 bar
